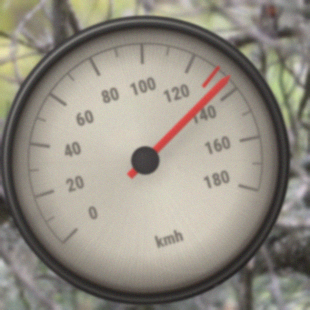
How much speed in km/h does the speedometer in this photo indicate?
135 km/h
